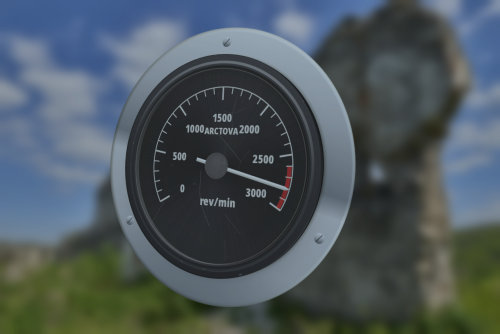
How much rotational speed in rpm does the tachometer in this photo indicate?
2800 rpm
